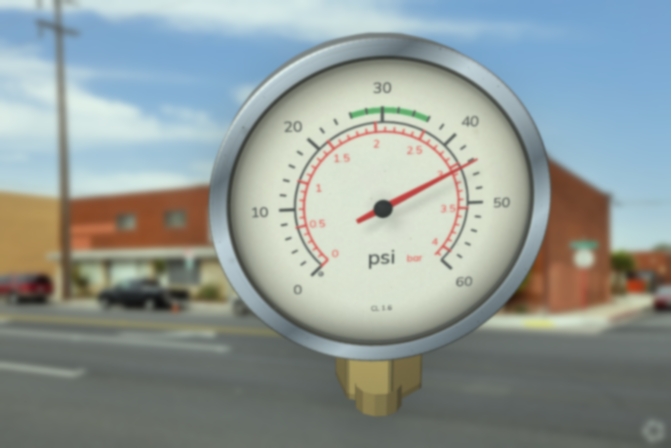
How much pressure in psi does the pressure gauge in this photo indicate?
44 psi
